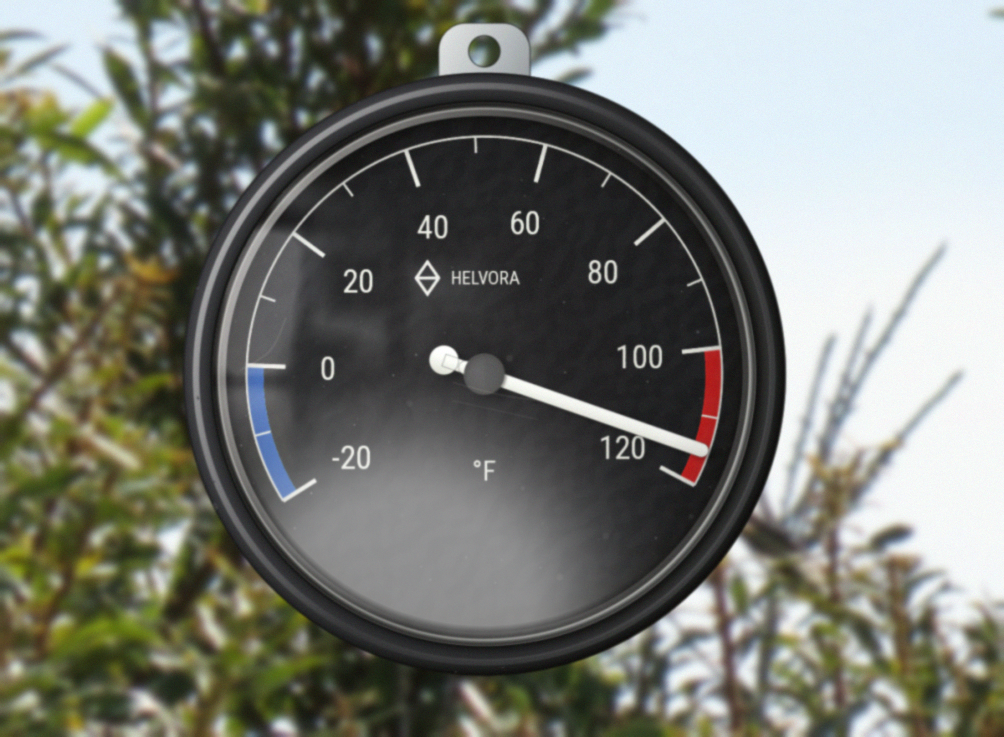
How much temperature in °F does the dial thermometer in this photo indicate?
115 °F
